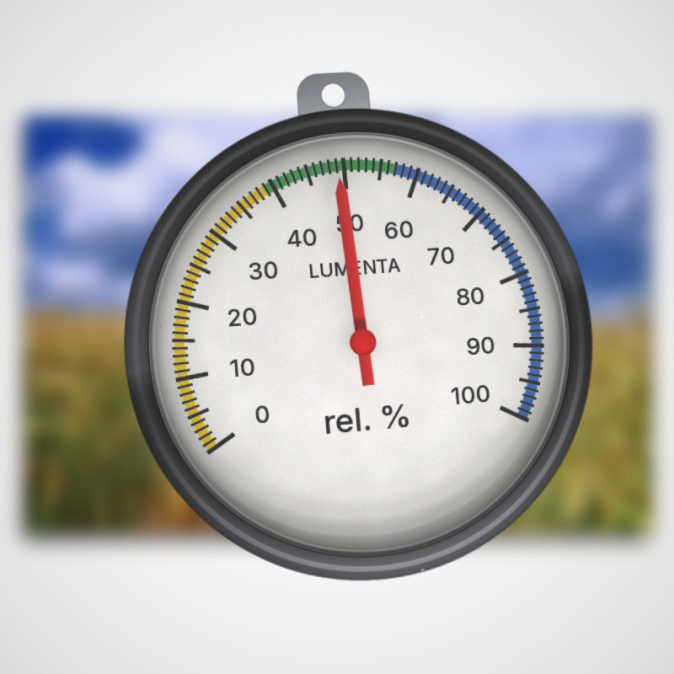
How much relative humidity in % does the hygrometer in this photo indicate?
49 %
